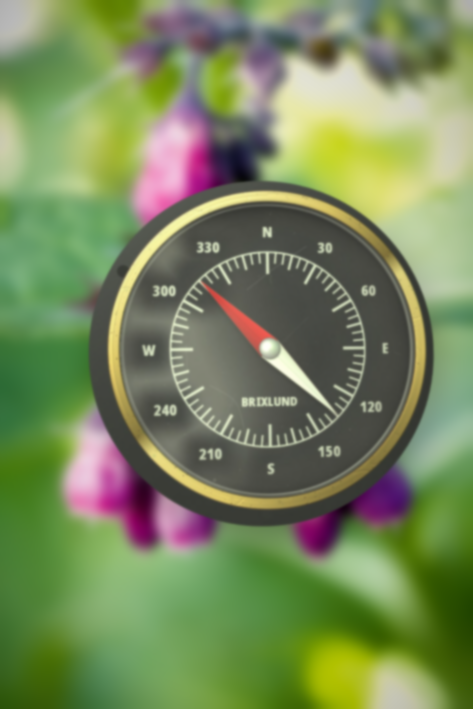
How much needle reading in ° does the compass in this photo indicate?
315 °
